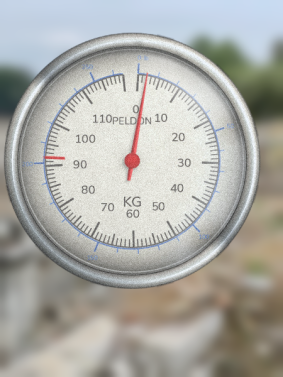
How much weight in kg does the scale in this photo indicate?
2 kg
